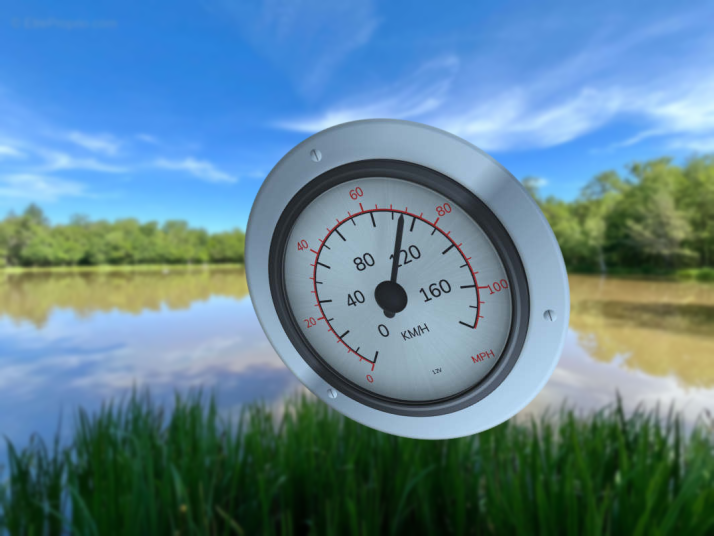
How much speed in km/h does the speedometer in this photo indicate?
115 km/h
